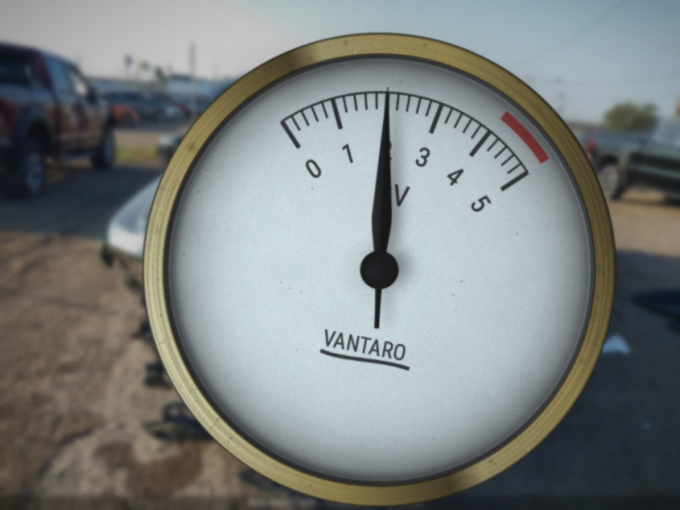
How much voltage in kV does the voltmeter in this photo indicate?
2 kV
